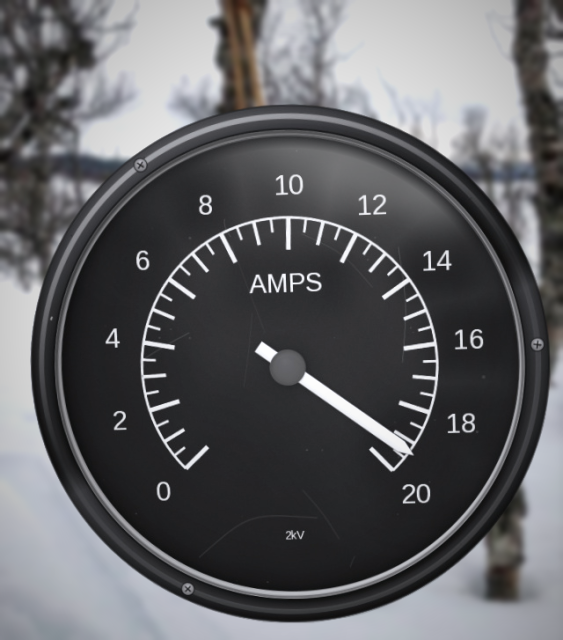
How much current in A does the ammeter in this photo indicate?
19.25 A
